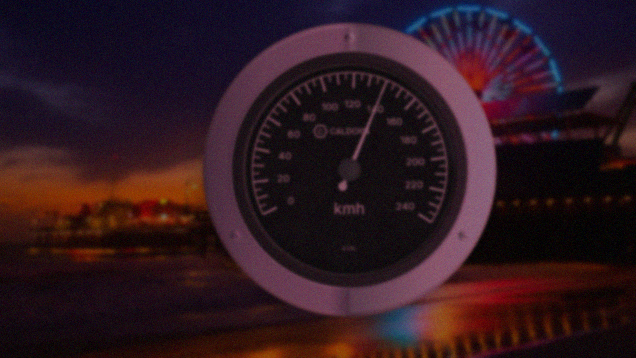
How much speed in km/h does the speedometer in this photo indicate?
140 km/h
